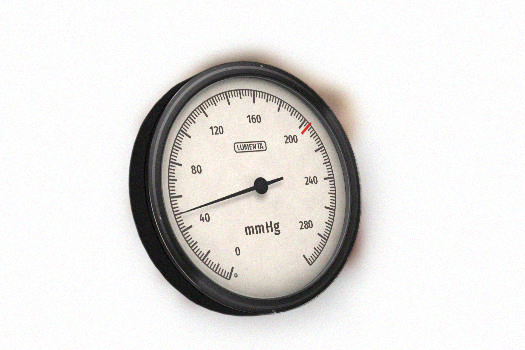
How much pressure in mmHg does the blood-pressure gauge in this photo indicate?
50 mmHg
